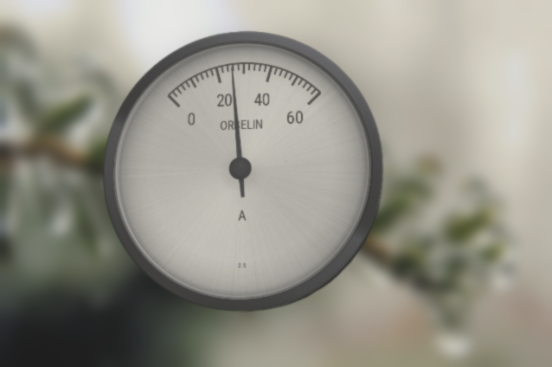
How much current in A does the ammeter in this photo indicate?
26 A
